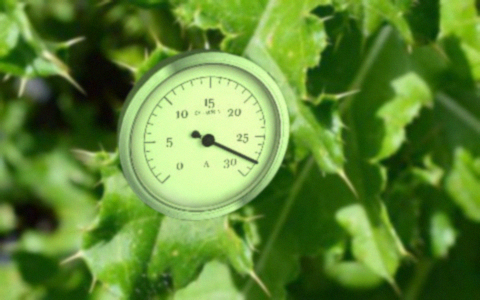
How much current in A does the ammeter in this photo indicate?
28 A
